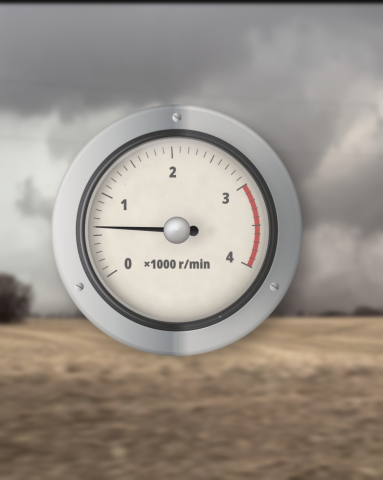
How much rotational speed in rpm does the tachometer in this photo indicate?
600 rpm
